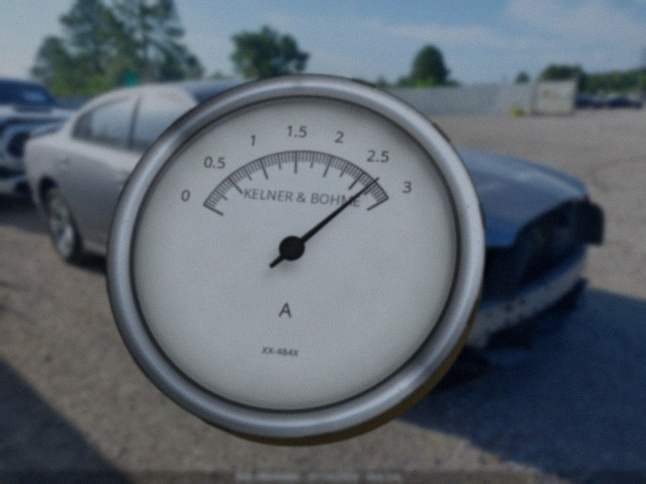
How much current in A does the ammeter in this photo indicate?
2.75 A
